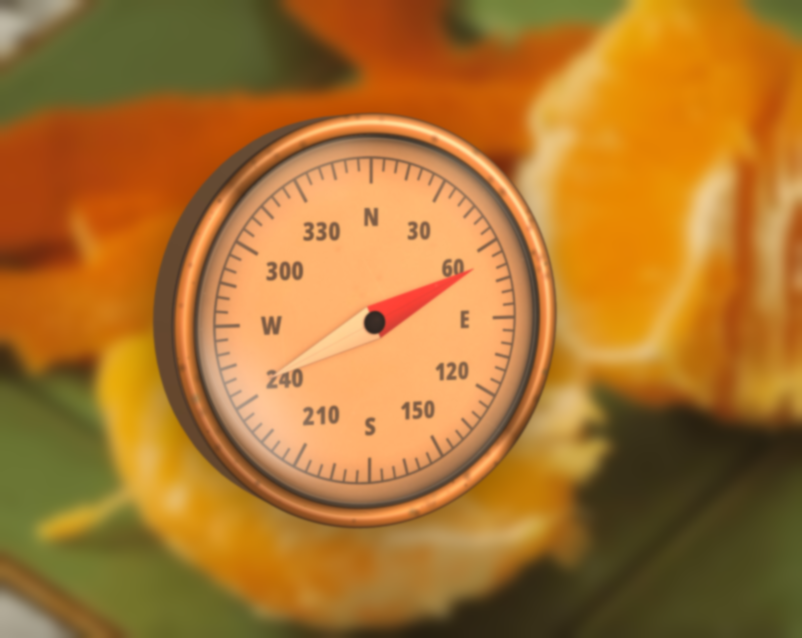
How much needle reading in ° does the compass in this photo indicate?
65 °
